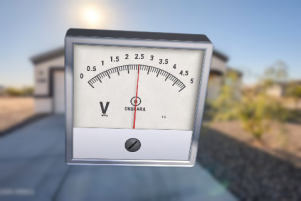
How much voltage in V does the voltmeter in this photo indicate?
2.5 V
